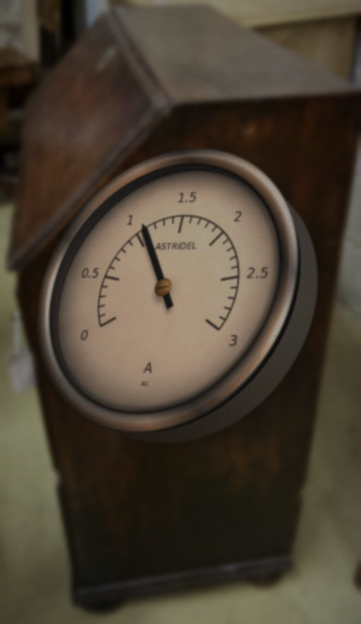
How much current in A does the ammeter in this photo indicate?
1.1 A
